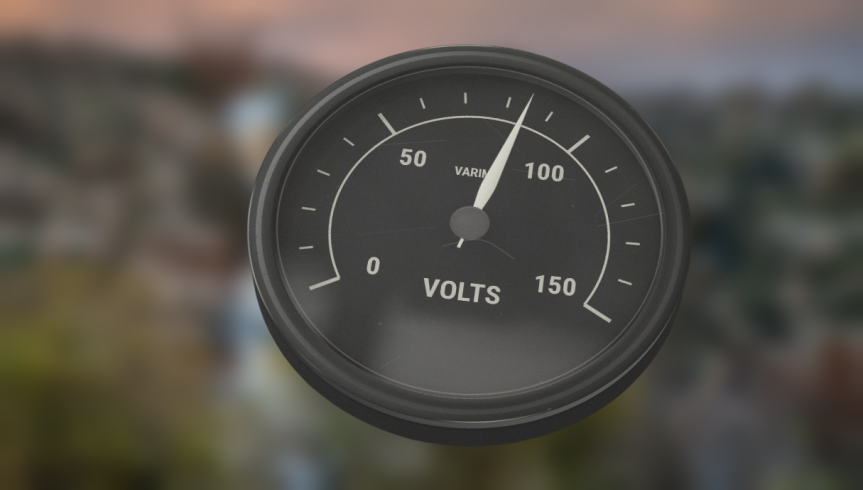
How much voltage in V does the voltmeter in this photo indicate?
85 V
